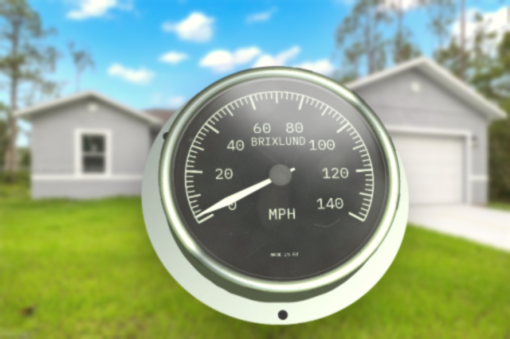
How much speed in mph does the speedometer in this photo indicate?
2 mph
